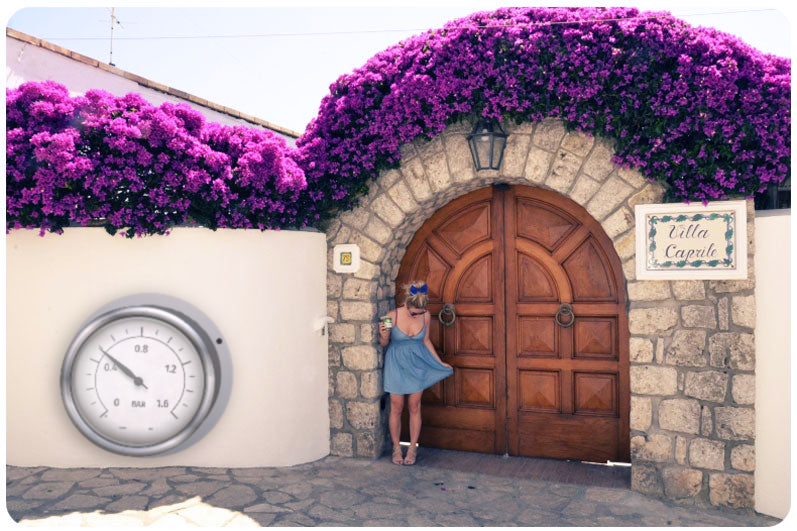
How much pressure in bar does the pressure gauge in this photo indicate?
0.5 bar
